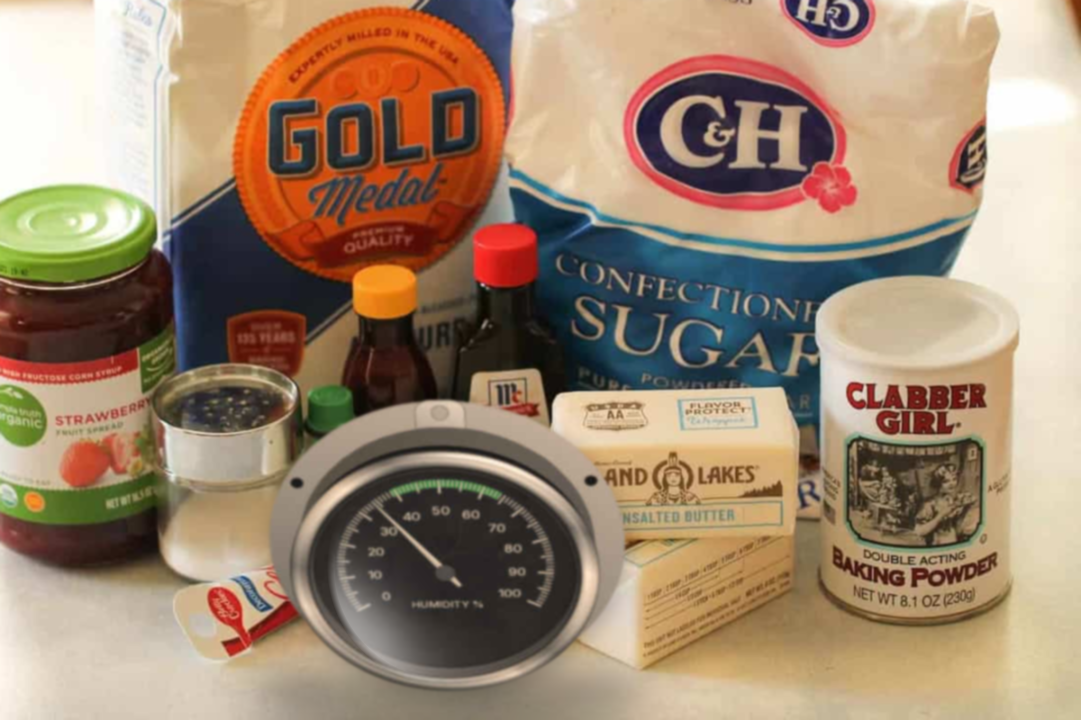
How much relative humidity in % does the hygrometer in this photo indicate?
35 %
